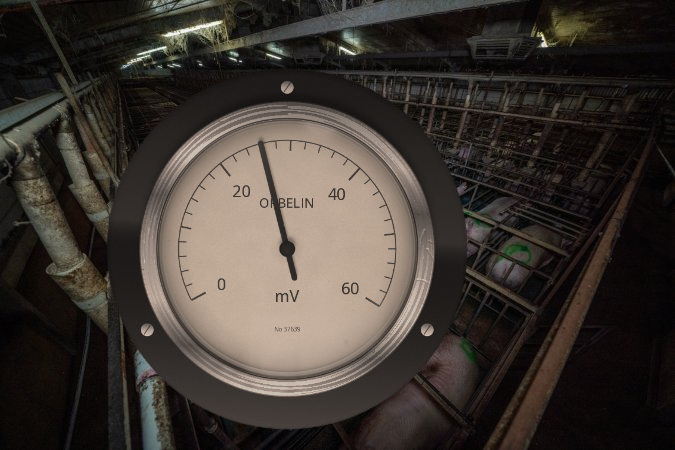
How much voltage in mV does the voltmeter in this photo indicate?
26 mV
